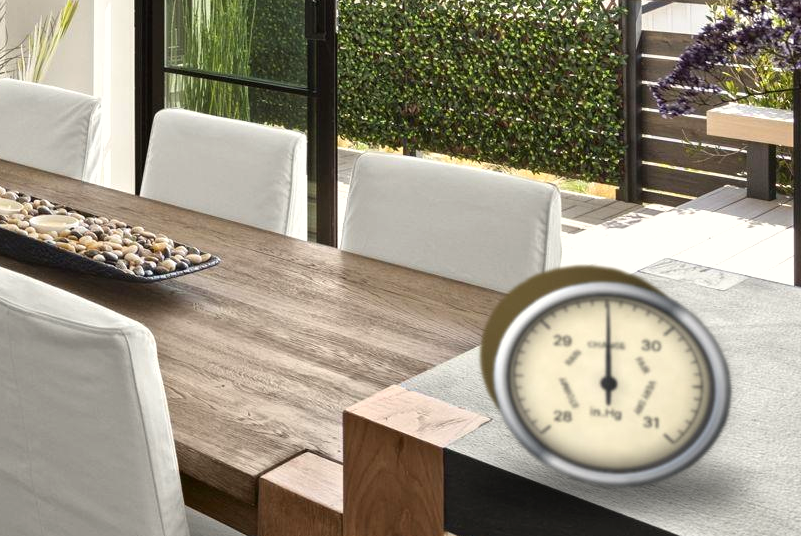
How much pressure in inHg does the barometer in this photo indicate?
29.5 inHg
